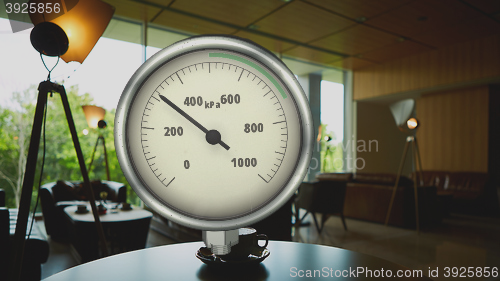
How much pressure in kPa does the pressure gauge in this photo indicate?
320 kPa
